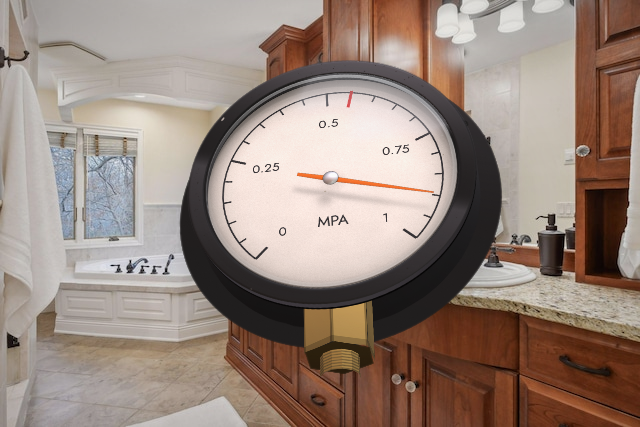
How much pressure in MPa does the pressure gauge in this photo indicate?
0.9 MPa
